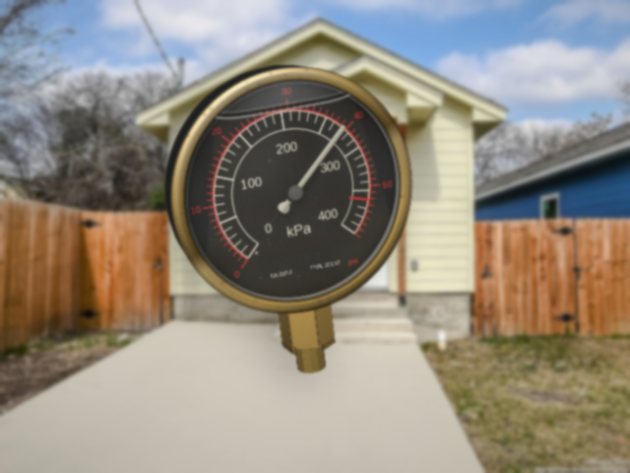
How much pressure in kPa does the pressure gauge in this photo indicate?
270 kPa
